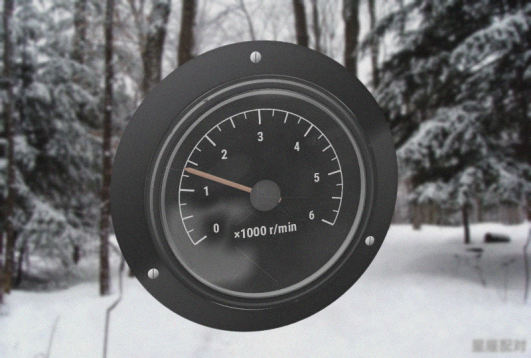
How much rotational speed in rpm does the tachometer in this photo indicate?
1375 rpm
